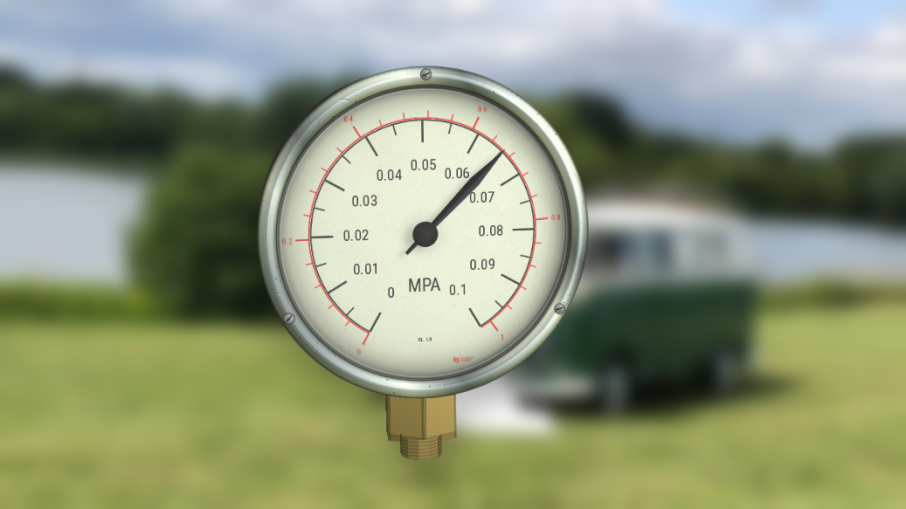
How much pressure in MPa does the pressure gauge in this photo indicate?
0.065 MPa
